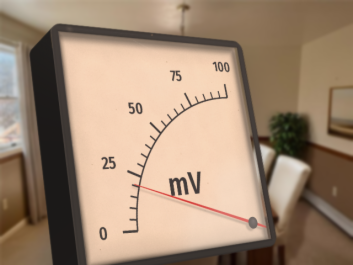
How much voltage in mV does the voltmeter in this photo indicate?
20 mV
